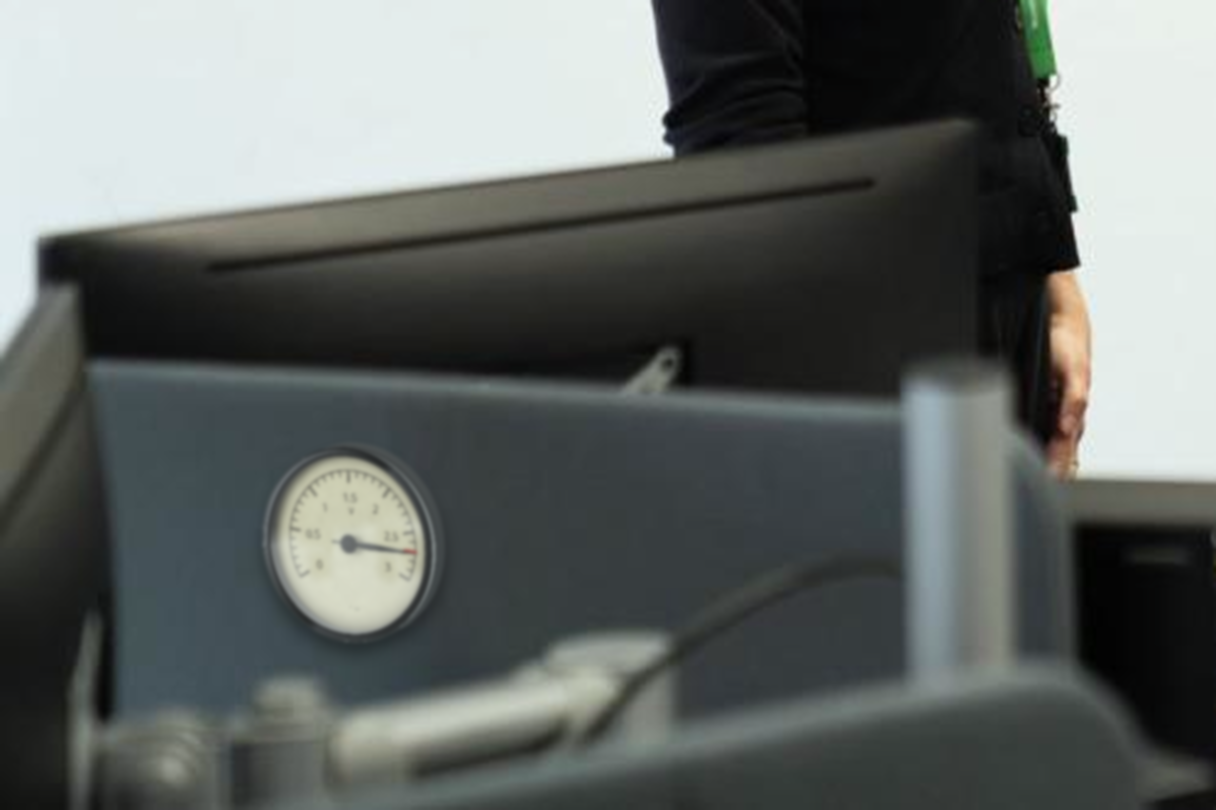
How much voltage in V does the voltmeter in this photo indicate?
2.7 V
